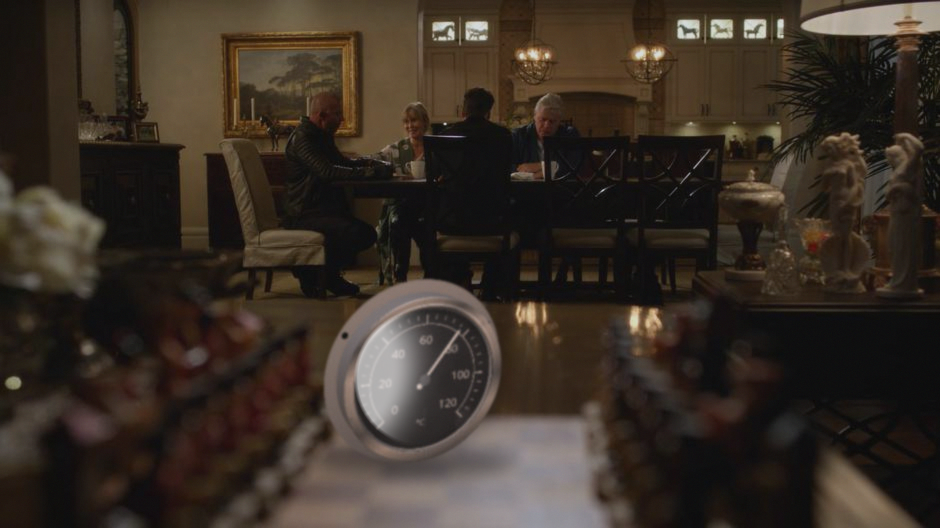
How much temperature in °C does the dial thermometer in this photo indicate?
76 °C
